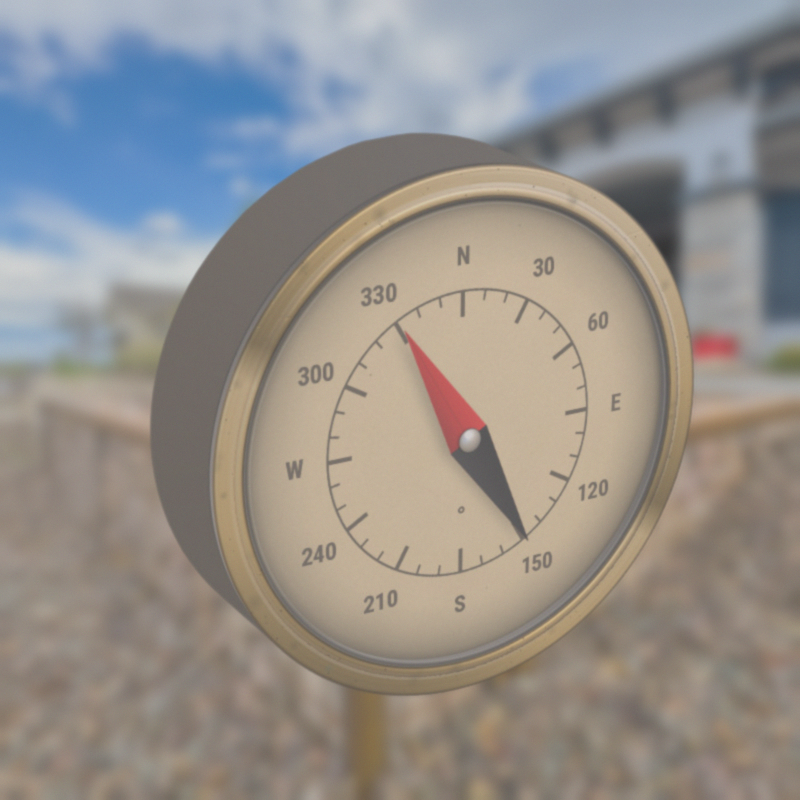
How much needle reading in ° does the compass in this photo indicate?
330 °
